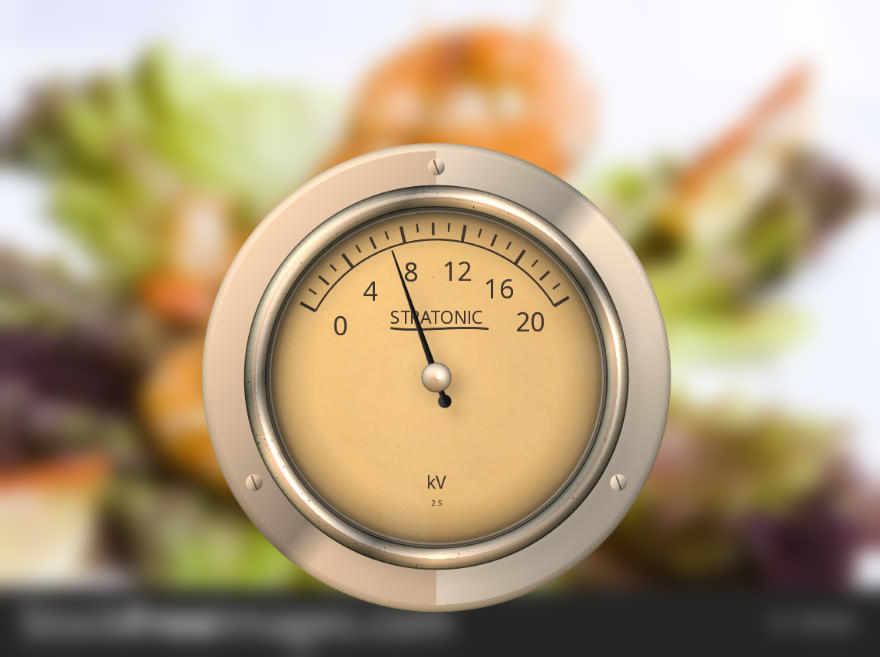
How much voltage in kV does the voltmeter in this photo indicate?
7 kV
